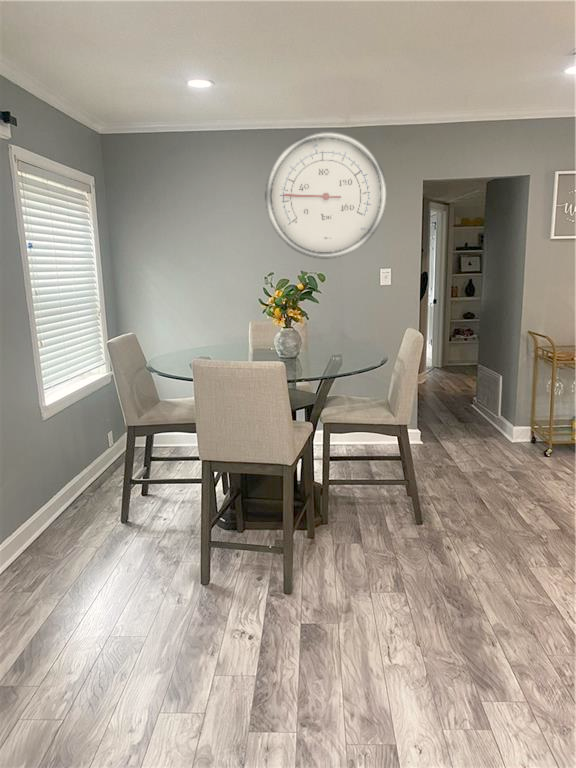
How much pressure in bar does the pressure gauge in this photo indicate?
25 bar
